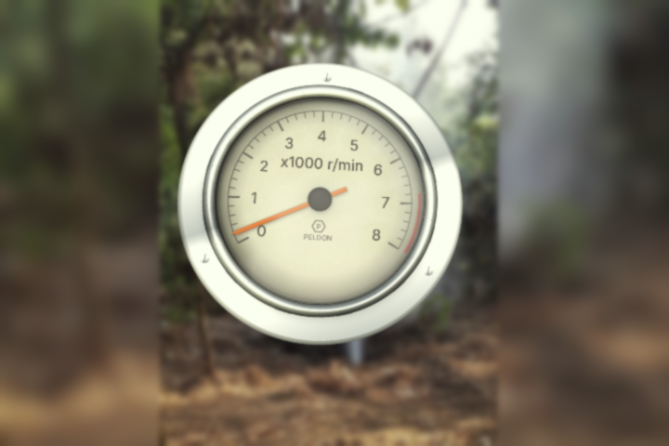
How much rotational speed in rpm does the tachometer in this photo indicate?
200 rpm
